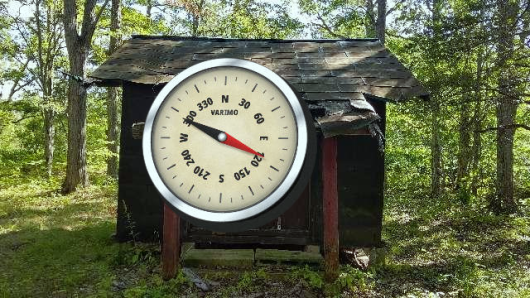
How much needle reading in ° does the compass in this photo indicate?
115 °
